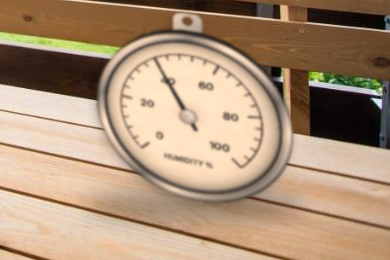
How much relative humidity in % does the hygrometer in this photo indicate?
40 %
